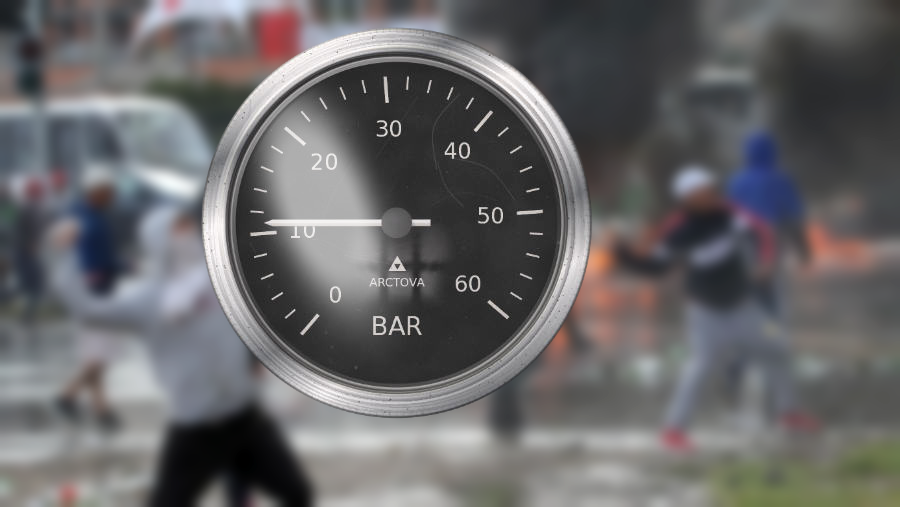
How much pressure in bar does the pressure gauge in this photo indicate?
11 bar
